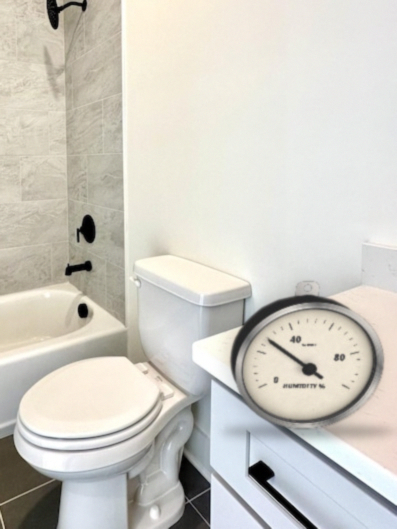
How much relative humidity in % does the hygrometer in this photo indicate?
28 %
